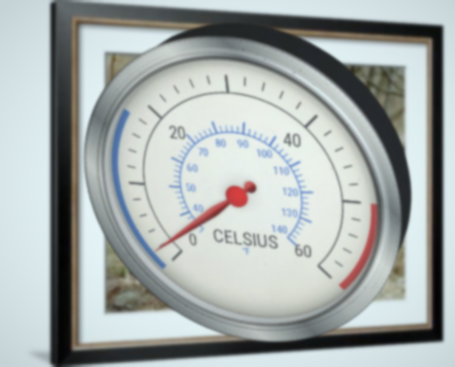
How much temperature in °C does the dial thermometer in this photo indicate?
2 °C
